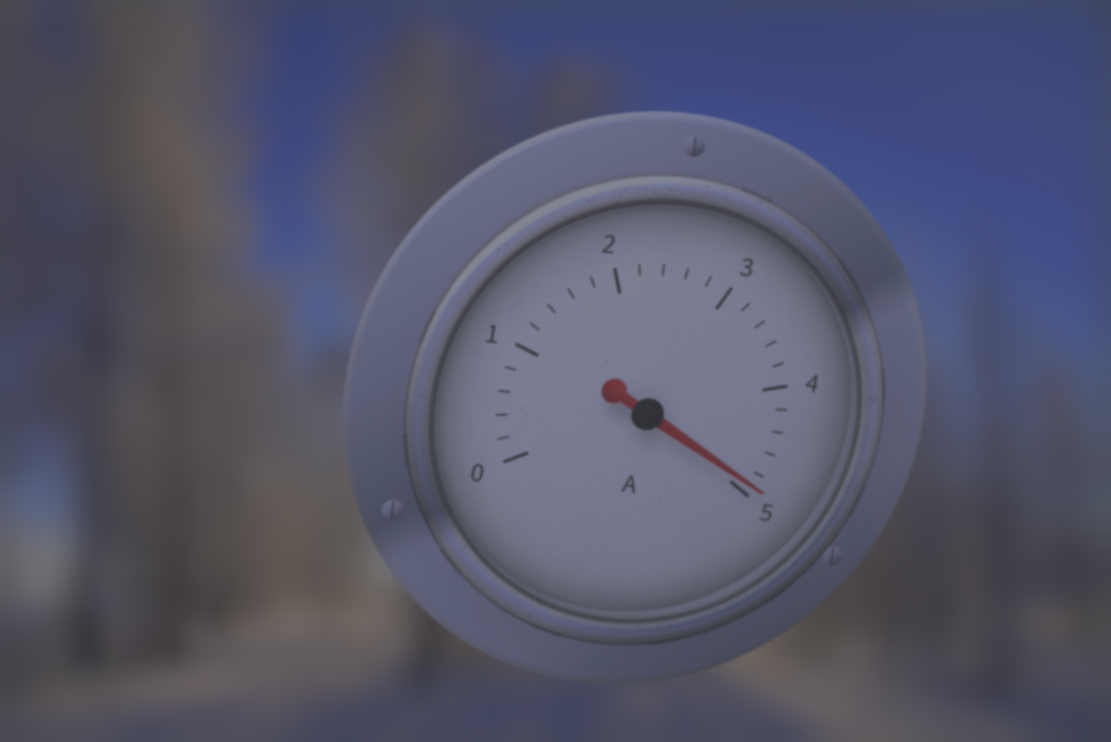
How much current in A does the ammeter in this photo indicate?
4.9 A
